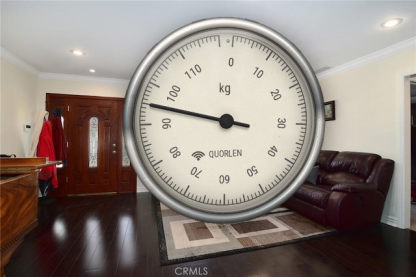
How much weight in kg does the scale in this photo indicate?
95 kg
